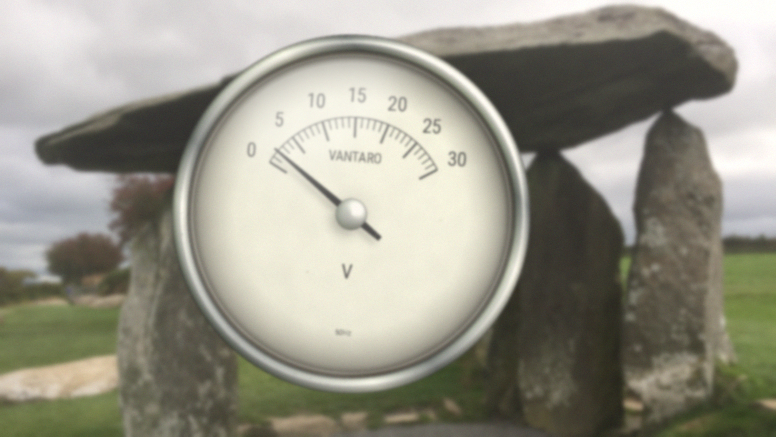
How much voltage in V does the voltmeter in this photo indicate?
2 V
